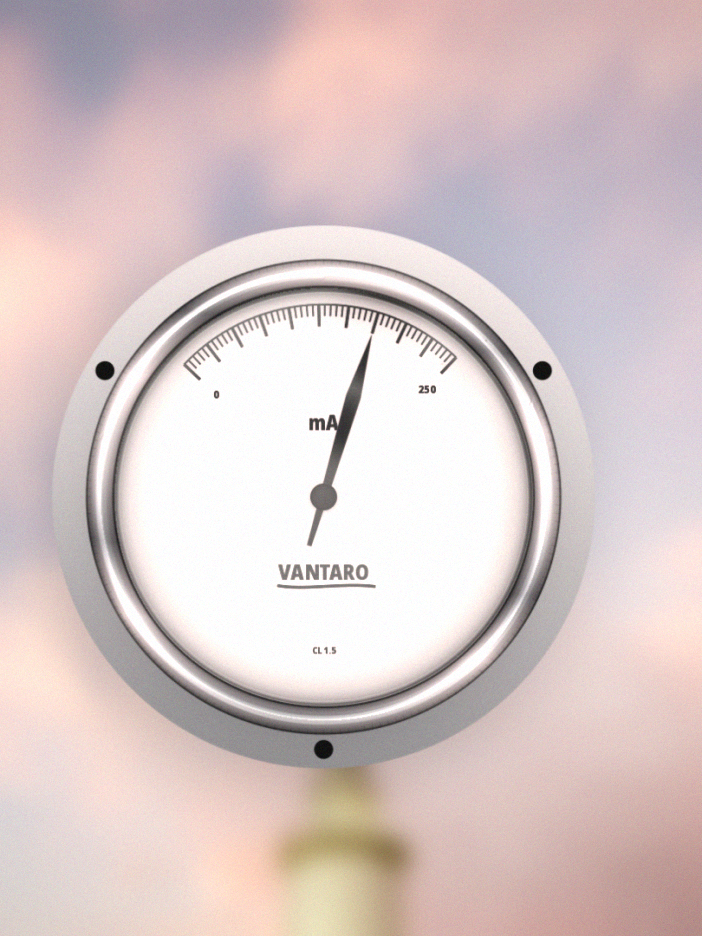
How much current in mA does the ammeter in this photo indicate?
175 mA
